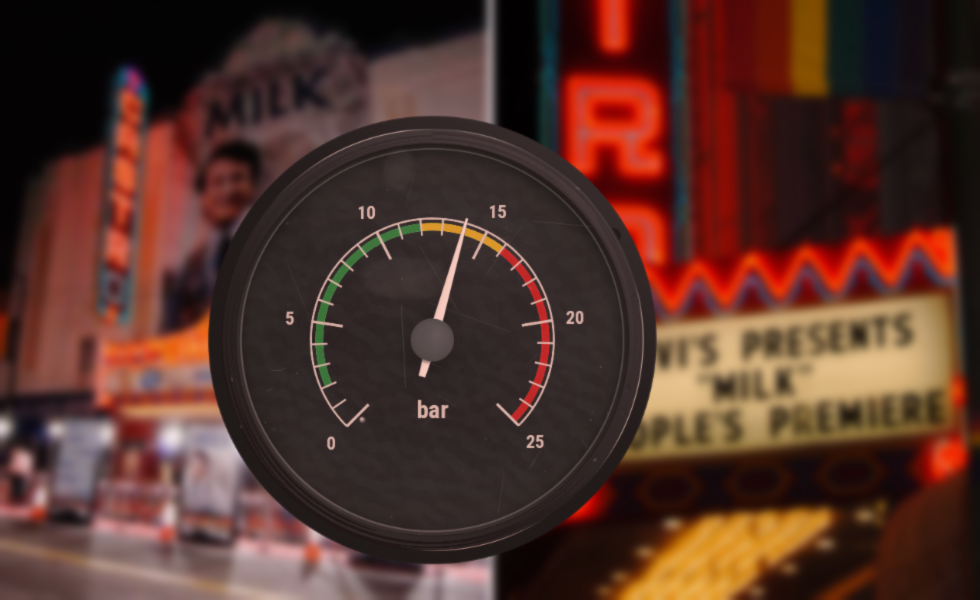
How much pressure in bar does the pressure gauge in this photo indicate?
14 bar
